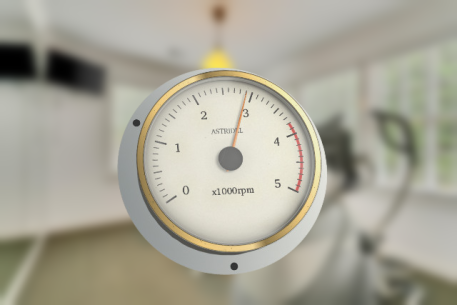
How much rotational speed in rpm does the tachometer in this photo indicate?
2900 rpm
